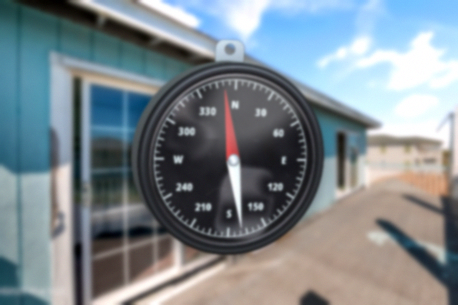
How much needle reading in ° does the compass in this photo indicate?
350 °
